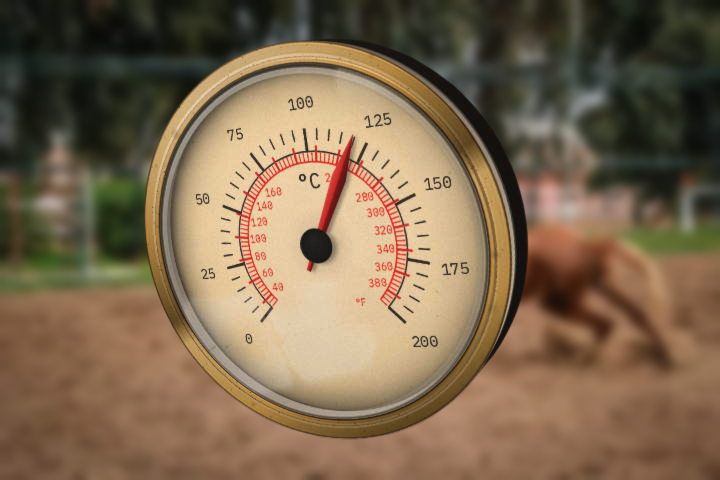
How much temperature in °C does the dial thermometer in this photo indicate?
120 °C
